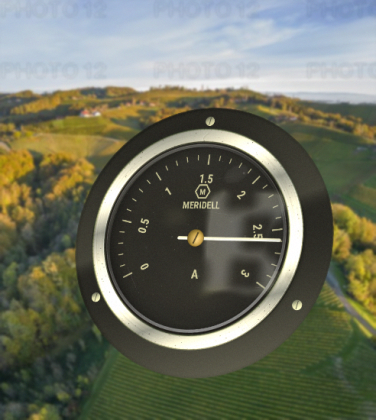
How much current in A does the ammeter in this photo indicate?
2.6 A
